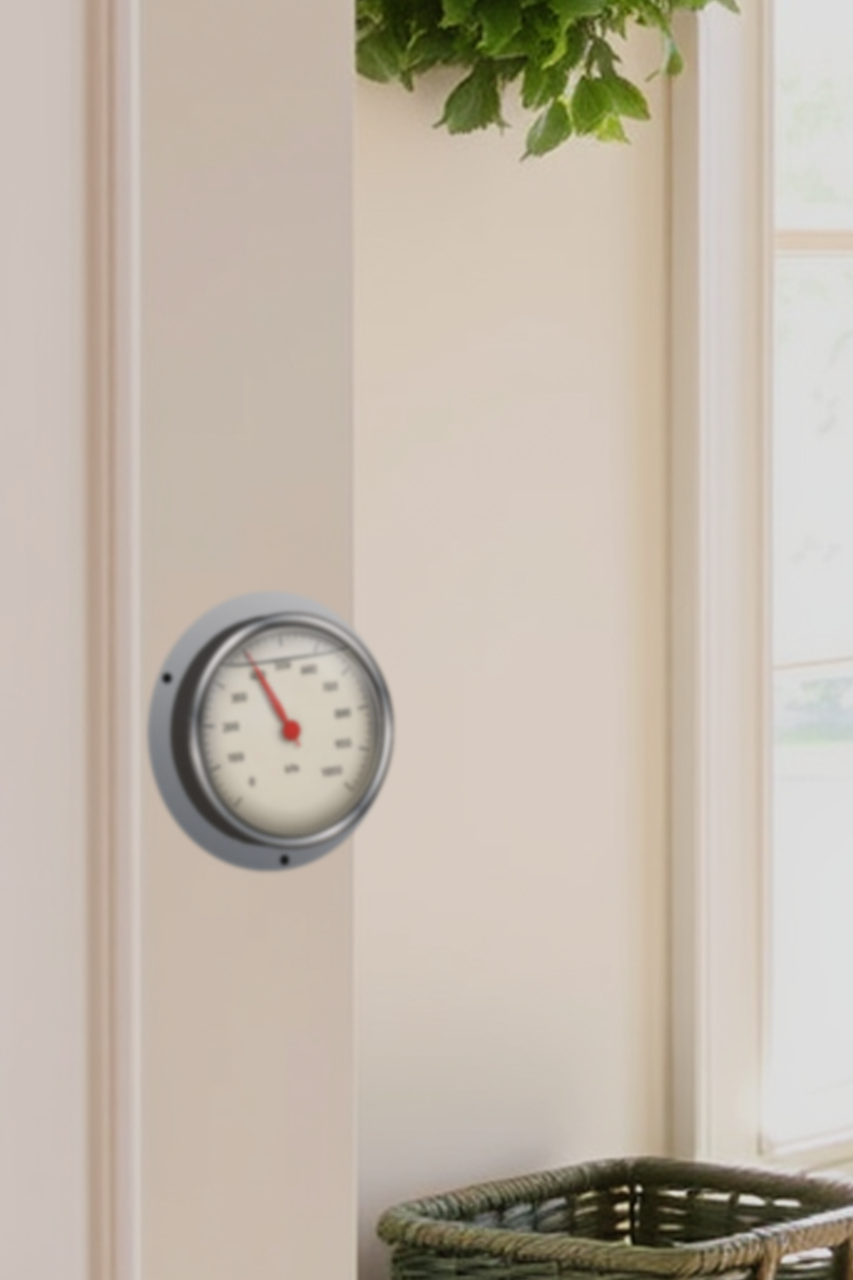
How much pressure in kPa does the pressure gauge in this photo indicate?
400 kPa
